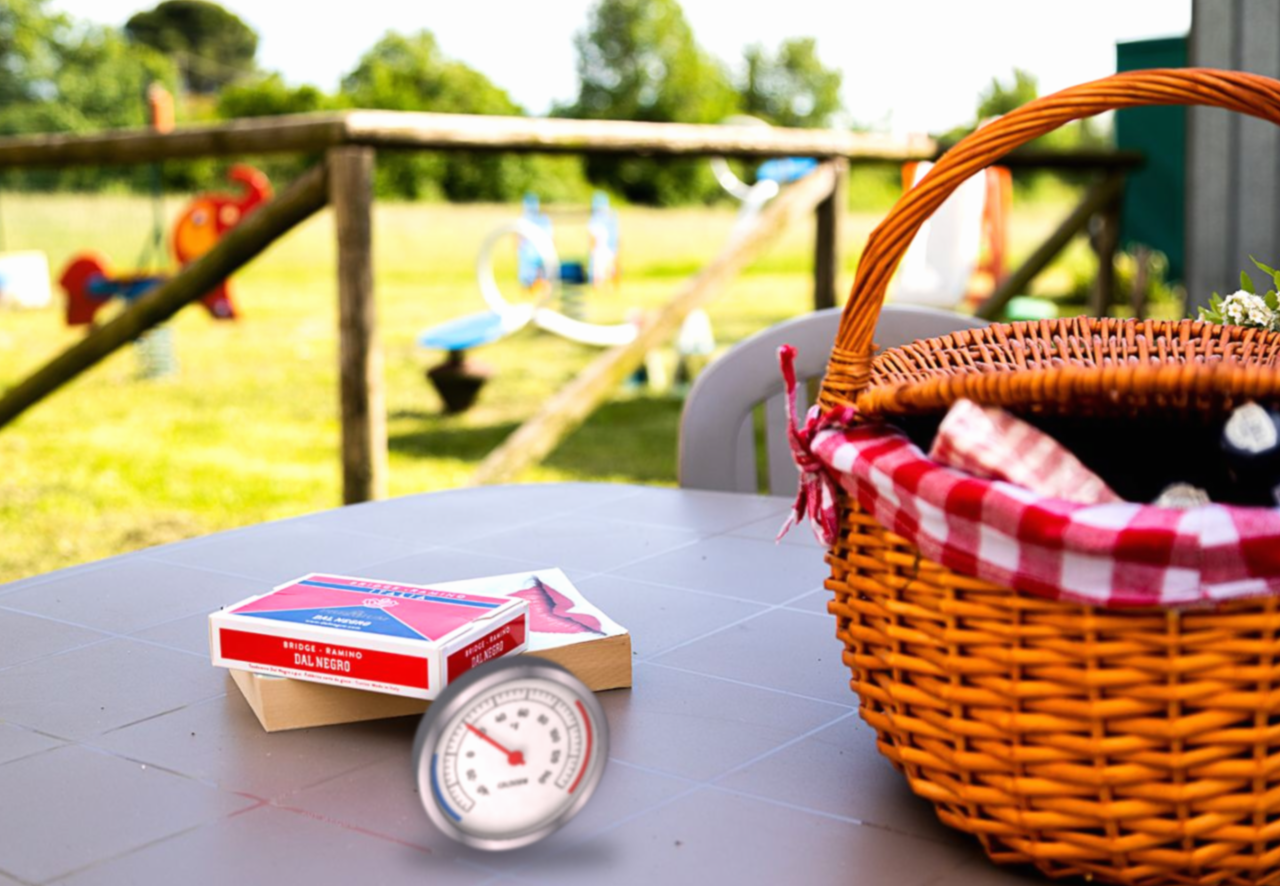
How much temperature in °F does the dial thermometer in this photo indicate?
20 °F
